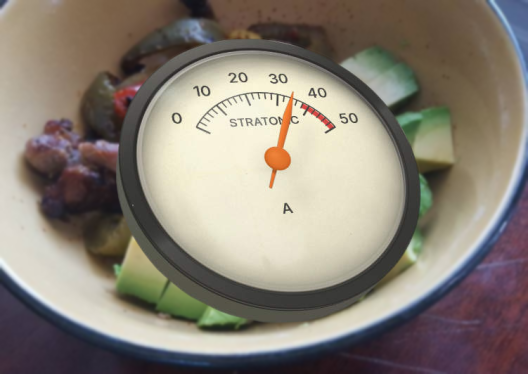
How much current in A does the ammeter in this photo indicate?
34 A
